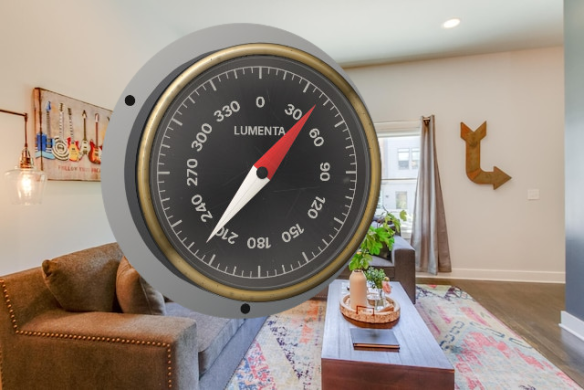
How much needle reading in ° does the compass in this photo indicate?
40 °
